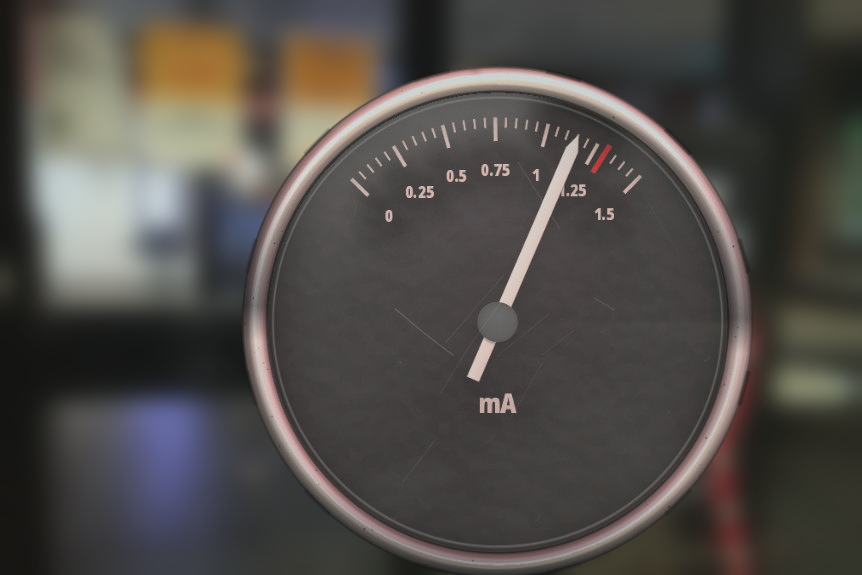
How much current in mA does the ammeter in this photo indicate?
1.15 mA
